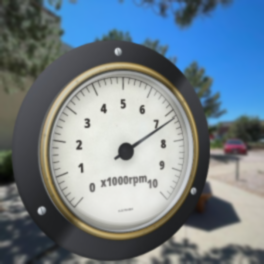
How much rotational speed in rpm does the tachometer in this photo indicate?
7200 rpm
